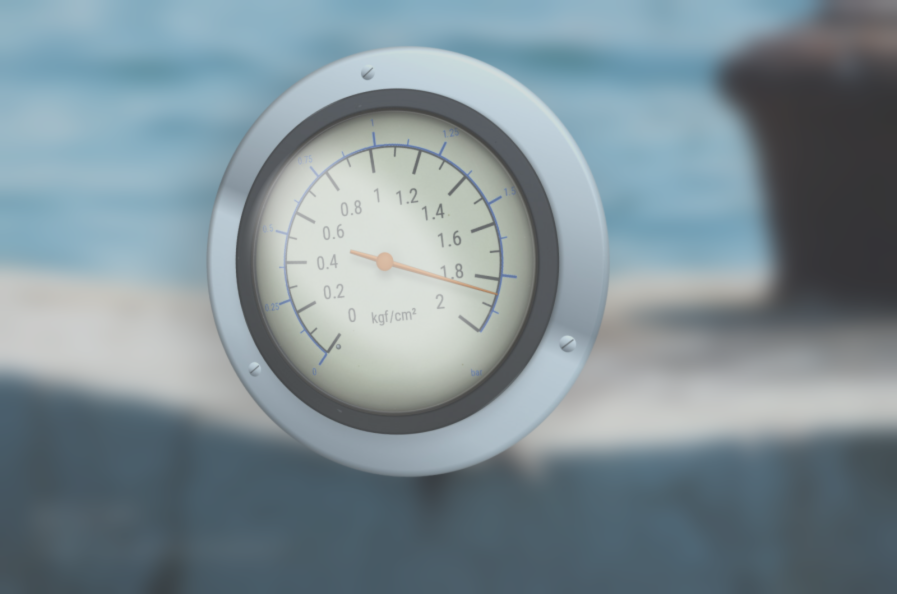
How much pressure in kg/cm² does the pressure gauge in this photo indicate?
1.85 kg/cm²
